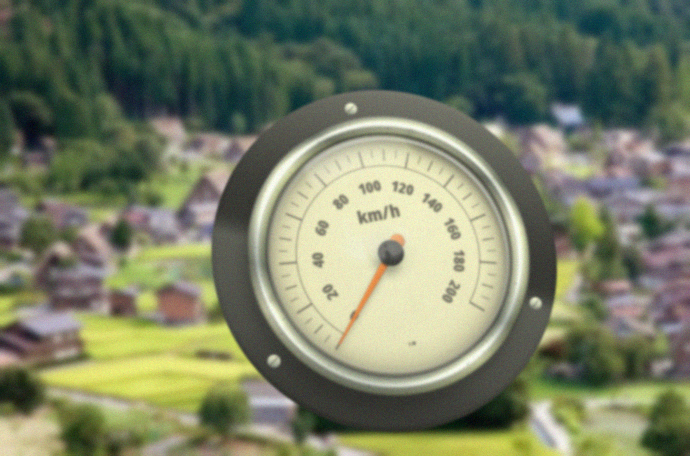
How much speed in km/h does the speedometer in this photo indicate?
0 km/h
